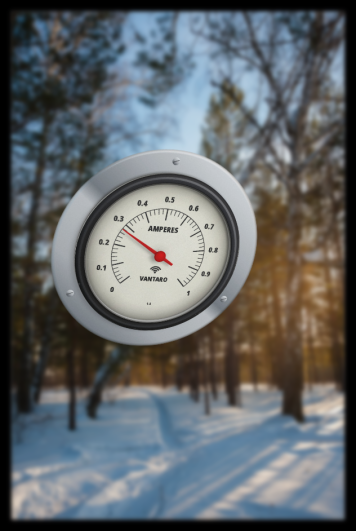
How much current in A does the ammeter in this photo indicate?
0.28 A
